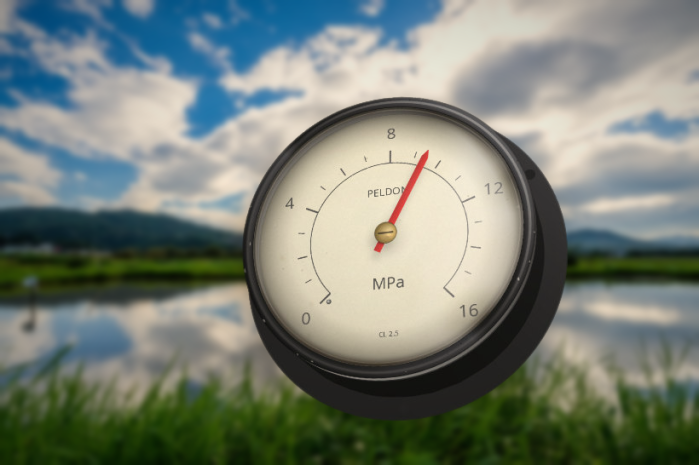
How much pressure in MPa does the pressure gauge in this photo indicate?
9.5 MPa
